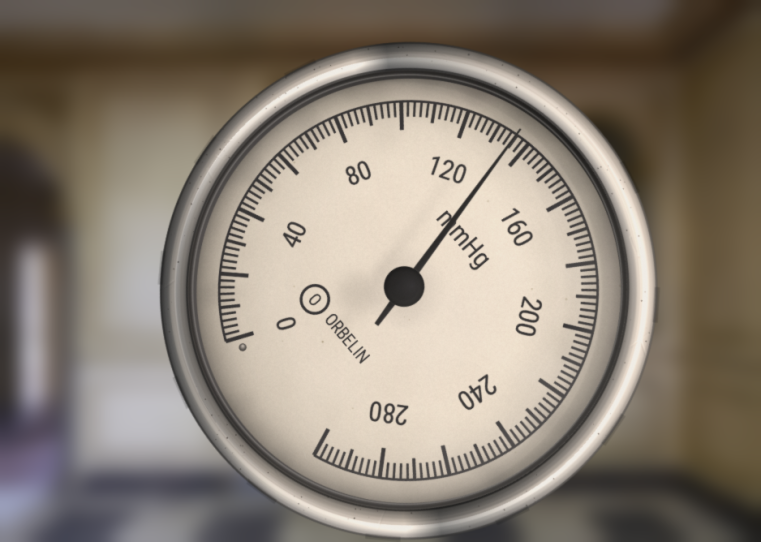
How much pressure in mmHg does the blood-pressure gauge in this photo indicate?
136 mmHg
